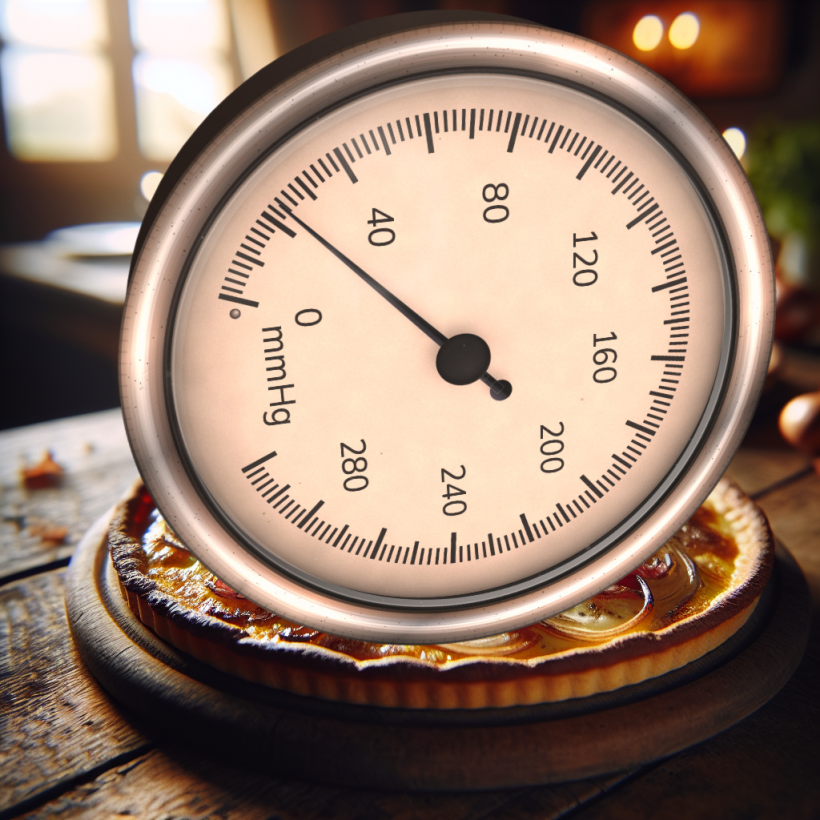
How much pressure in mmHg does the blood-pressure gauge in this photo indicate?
24 mmHg
